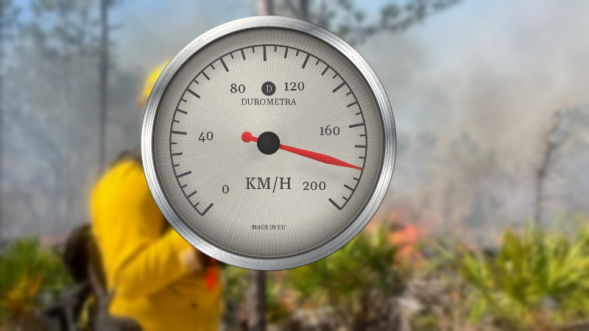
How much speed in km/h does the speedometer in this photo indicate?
180 km/h
